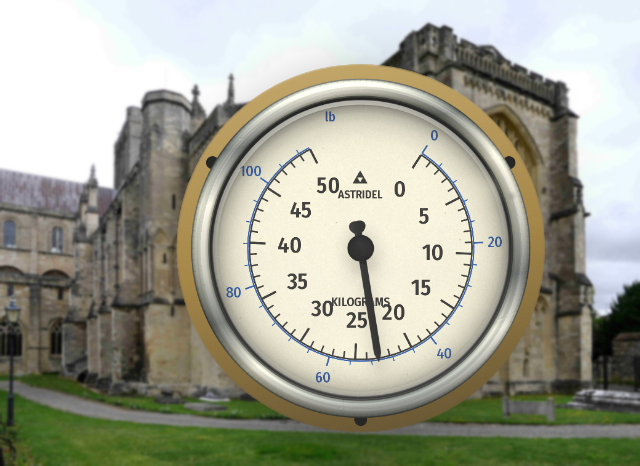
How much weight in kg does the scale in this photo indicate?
23 kg
